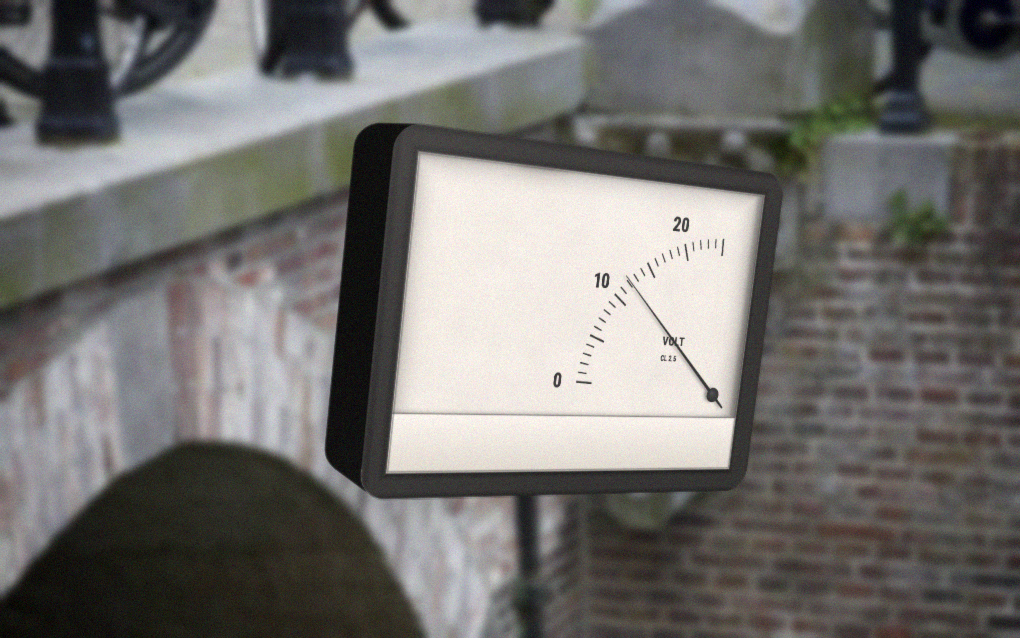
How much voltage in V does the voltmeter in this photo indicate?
12 V
